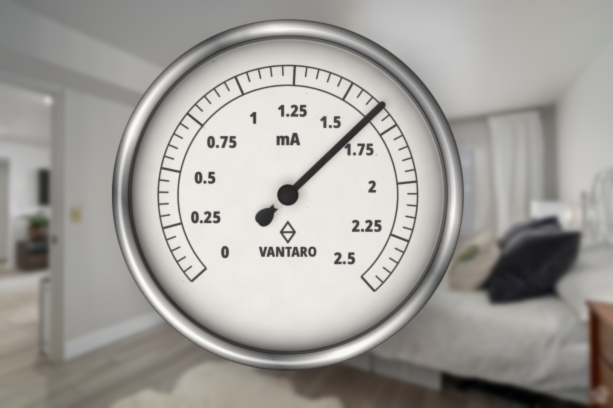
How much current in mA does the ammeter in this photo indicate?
1.65 mA
